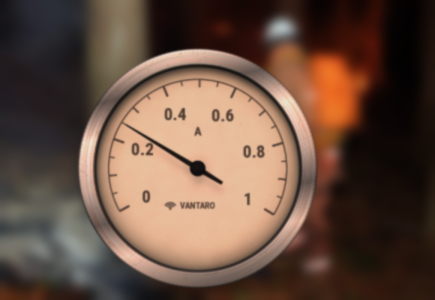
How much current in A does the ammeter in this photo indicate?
0.25 A
